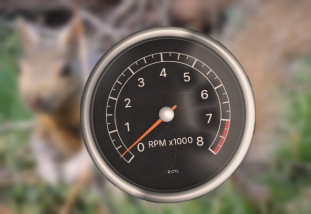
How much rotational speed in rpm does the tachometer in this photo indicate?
250 rpm
